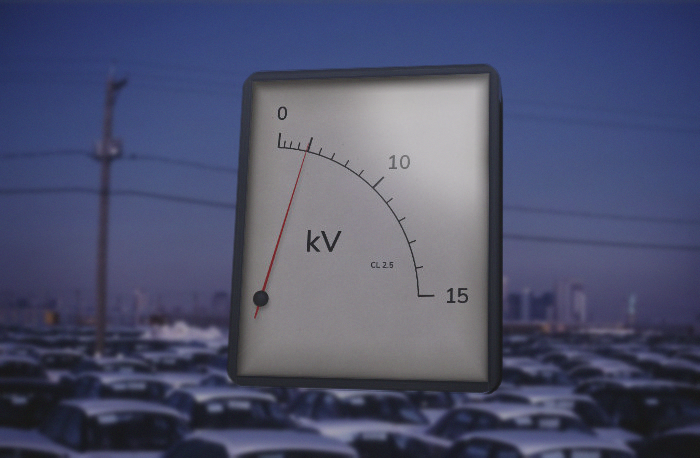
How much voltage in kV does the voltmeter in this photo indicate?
5 kV
